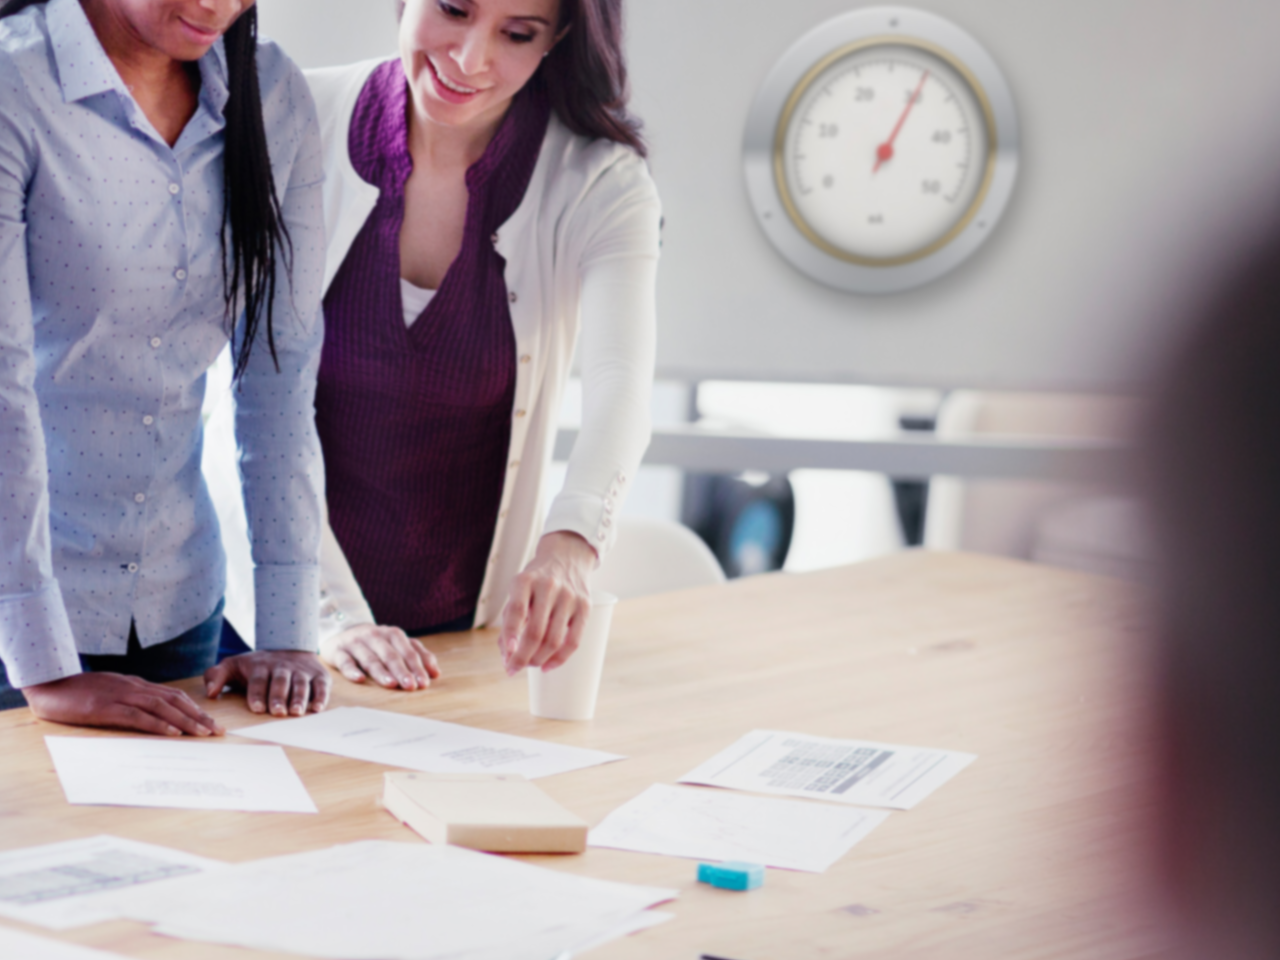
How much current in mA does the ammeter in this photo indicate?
30 mA
